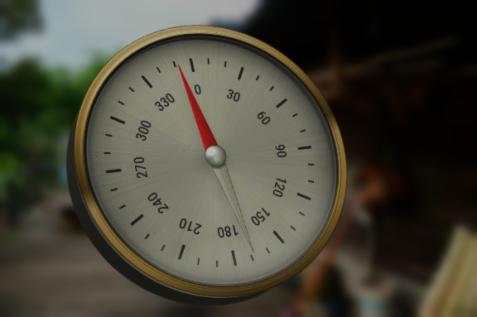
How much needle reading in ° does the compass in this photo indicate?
350 °
